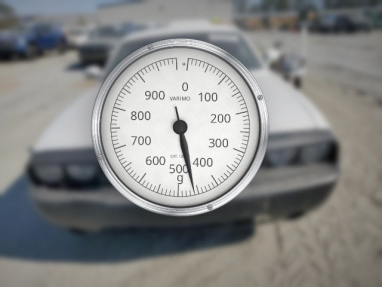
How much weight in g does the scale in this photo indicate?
460 g
